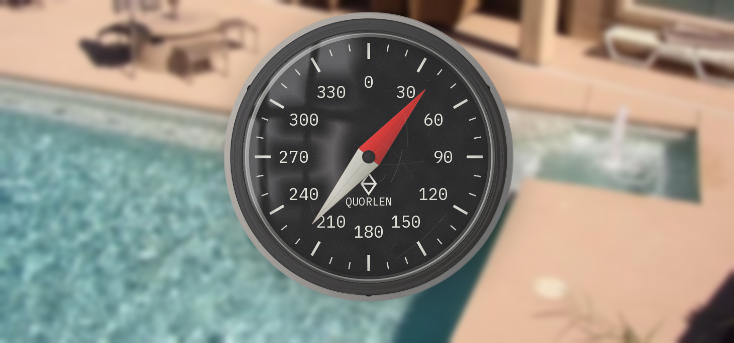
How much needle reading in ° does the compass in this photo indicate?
40 °
